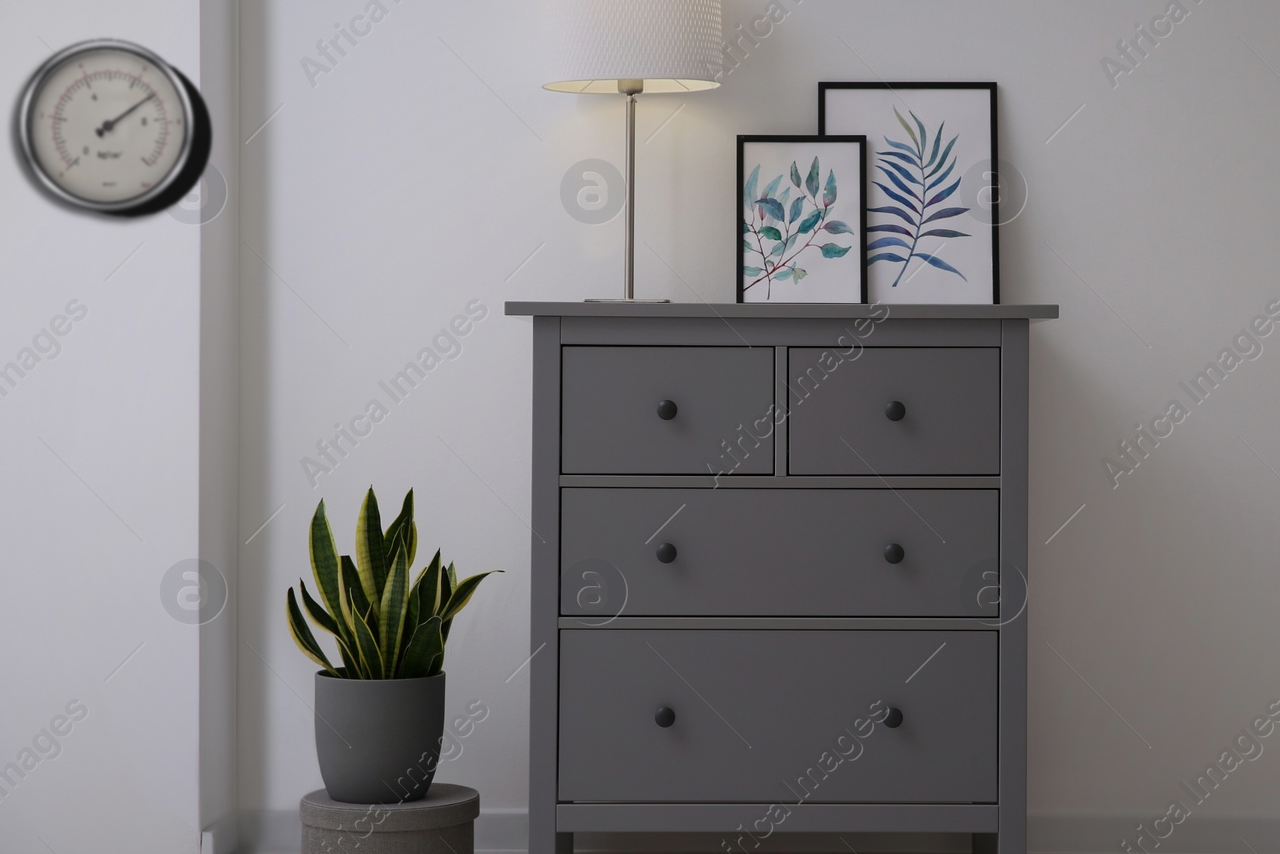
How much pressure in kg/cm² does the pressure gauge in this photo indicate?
7 kg/cm²
